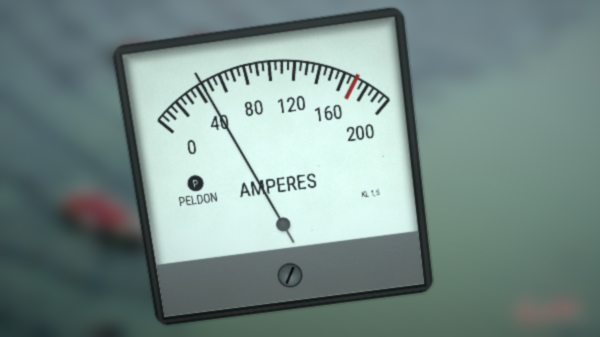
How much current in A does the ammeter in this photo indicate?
45 A
